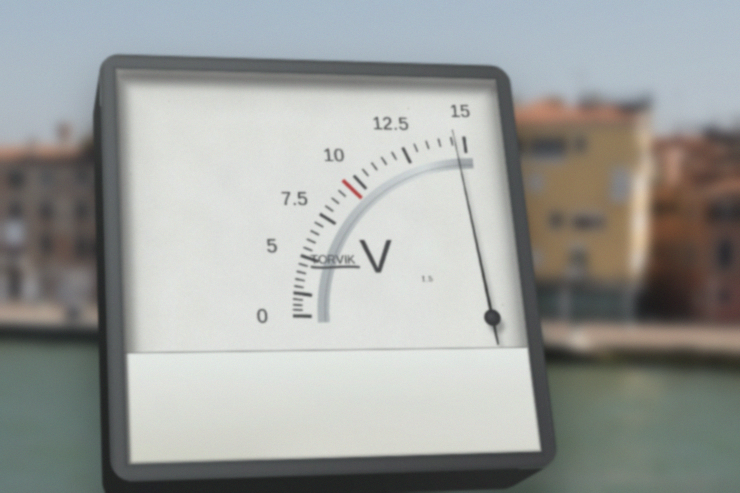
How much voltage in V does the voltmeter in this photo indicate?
14.5 V
